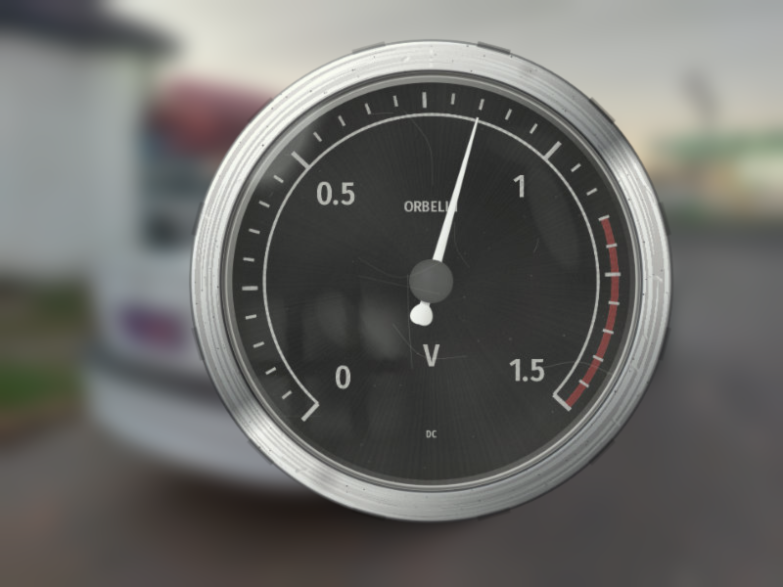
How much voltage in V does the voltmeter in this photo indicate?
0.85 V
